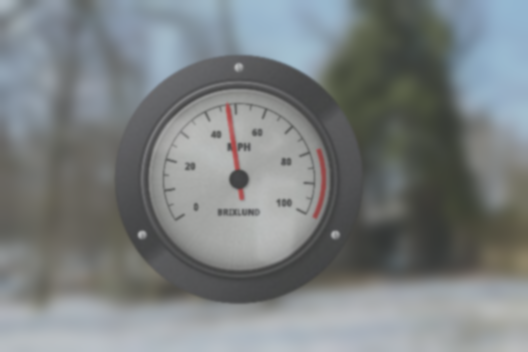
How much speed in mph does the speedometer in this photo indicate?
47.5 mph
